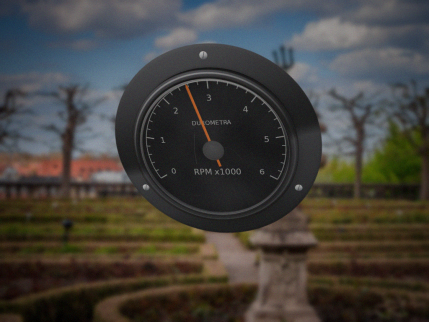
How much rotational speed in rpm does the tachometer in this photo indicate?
2600 rpm
